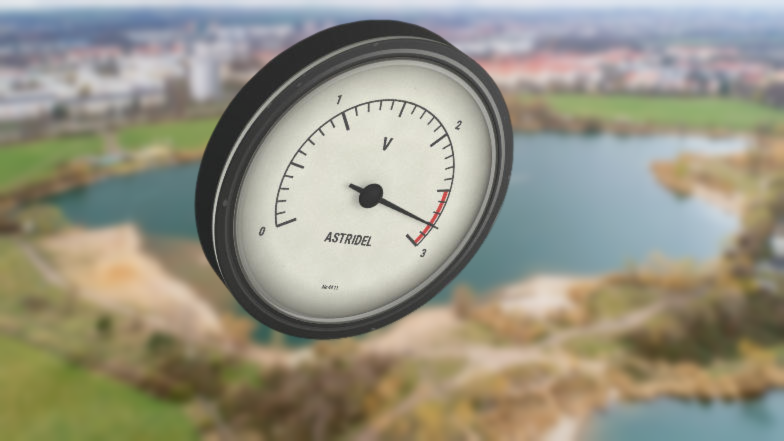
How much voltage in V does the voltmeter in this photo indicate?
2.8 V
